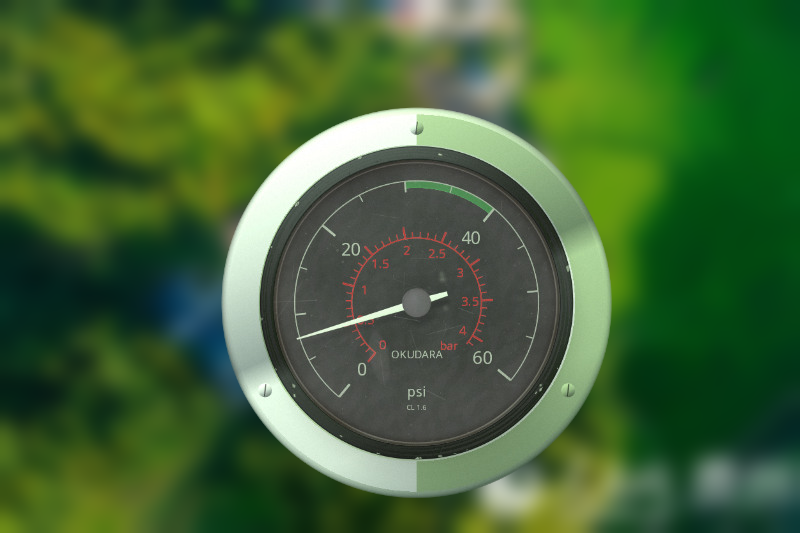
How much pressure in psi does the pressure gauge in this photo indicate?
7.5 psi
